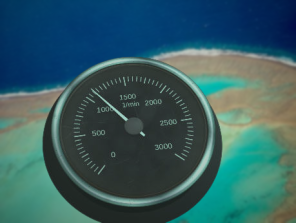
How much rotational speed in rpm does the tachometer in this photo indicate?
1100 rpm
